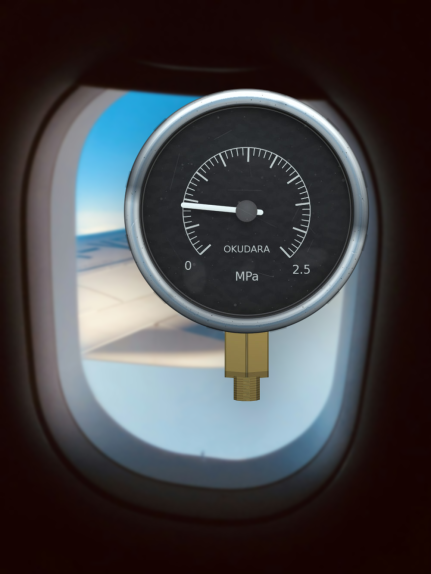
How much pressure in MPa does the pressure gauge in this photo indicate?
0.45 MPa
